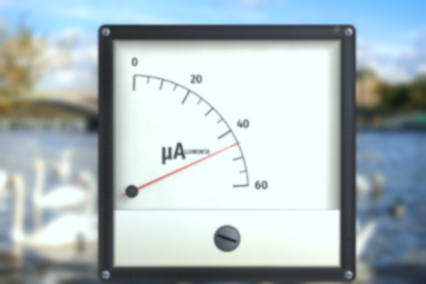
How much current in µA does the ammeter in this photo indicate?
45 µA
